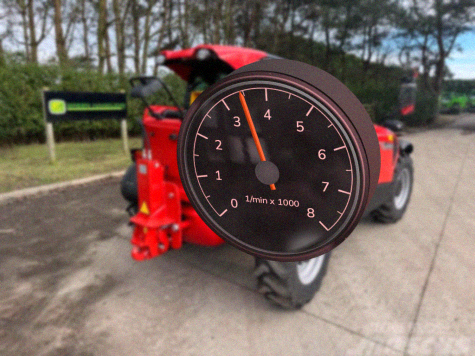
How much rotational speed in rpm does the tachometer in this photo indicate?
3500 rpm
